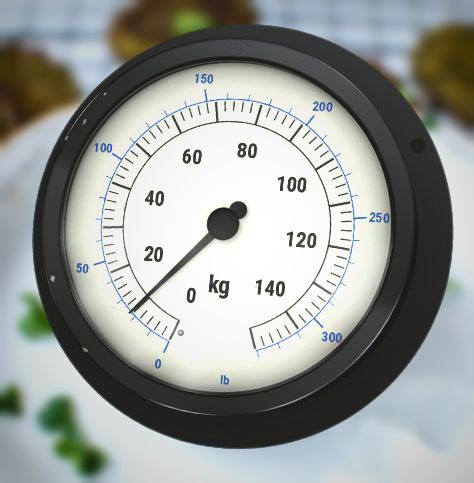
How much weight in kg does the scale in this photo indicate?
10 kg
